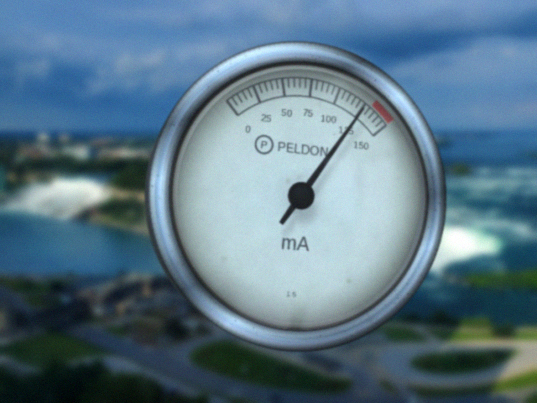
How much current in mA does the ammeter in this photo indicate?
125 mA
